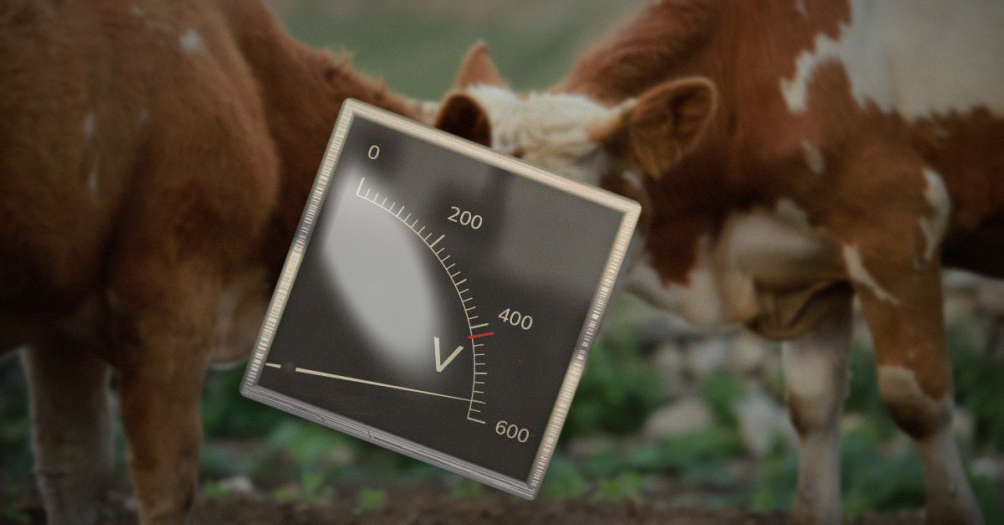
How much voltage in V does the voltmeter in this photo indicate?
560 V
